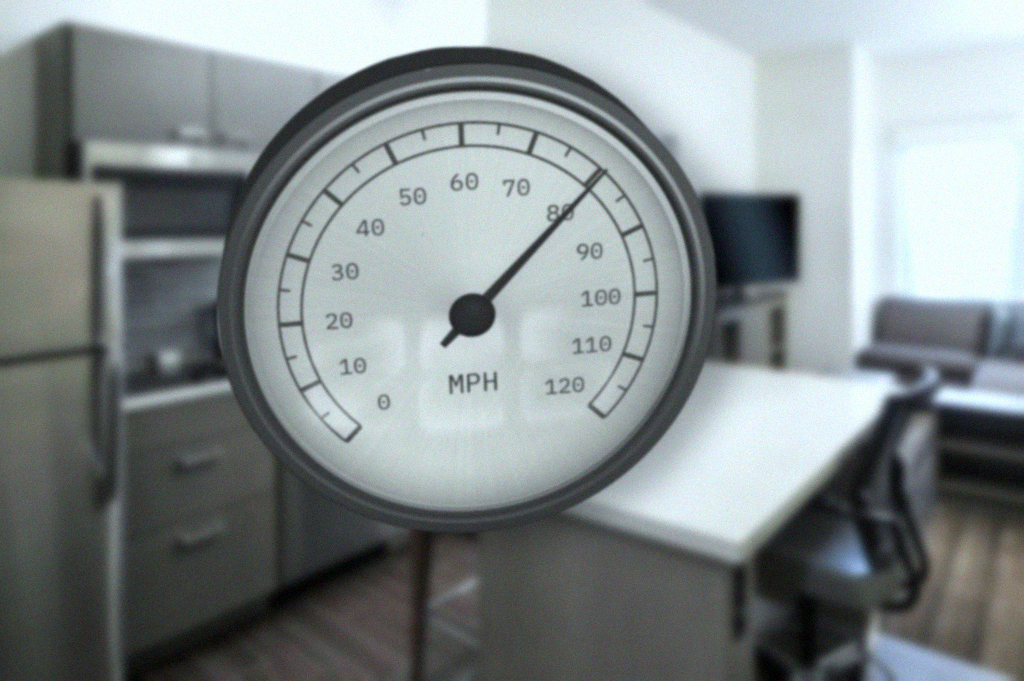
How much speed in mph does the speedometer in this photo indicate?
80 mph
